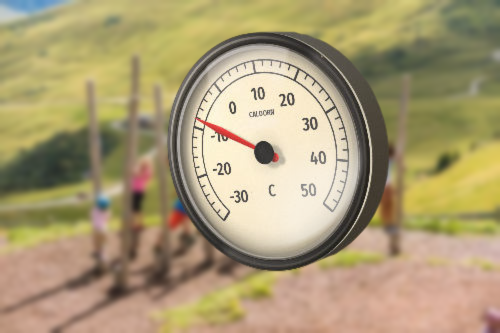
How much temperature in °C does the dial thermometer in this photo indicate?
-8 °C
